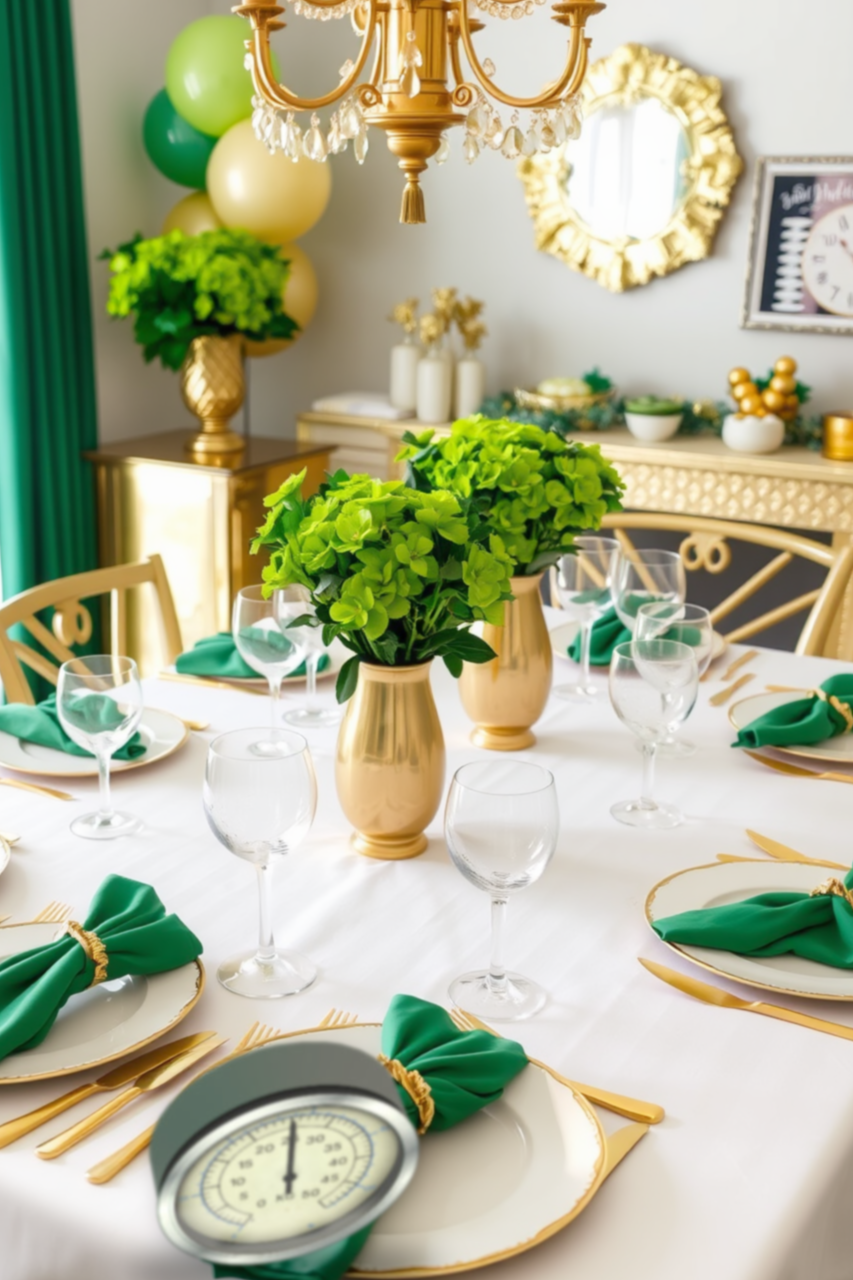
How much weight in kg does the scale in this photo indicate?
25 kg
